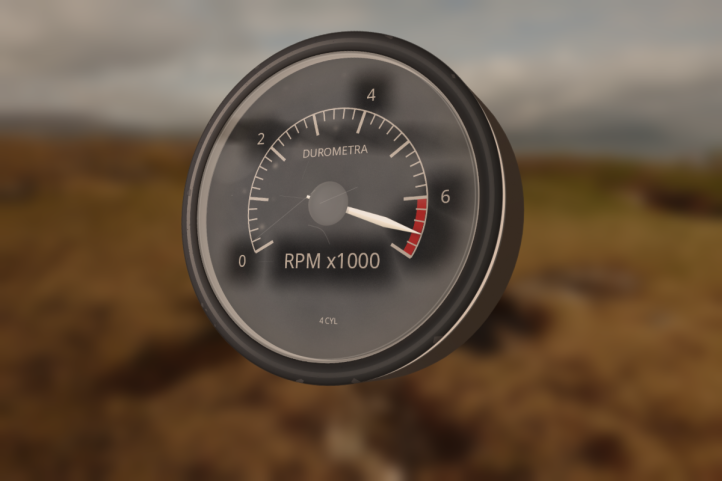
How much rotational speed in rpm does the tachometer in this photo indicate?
6600 rpm
